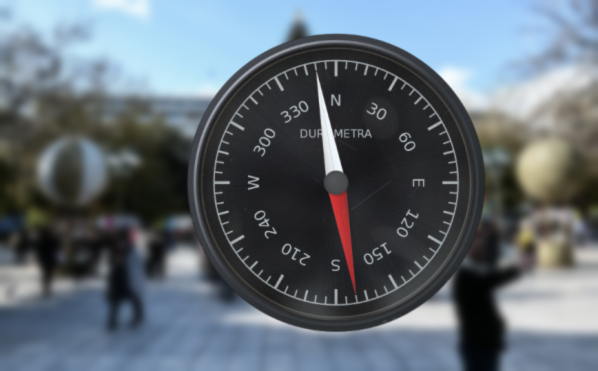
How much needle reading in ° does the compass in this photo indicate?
170 °
